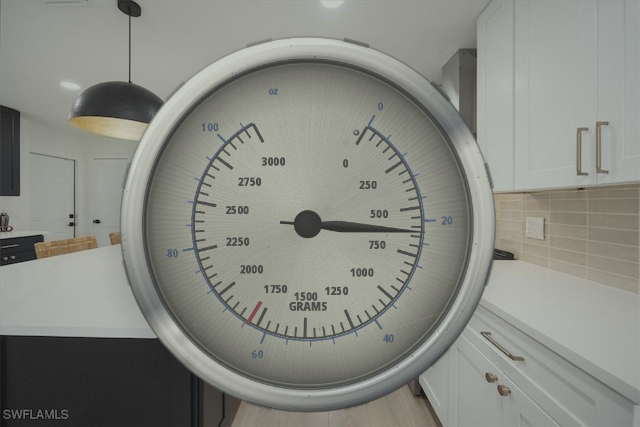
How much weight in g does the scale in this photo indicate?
625 g
